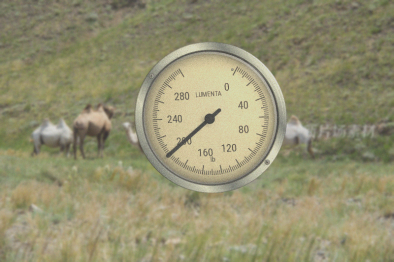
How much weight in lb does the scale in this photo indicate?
200 lb
